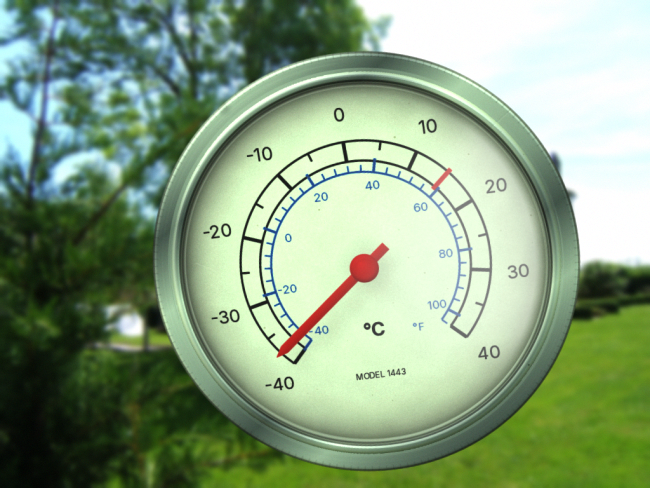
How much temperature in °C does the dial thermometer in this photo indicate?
-37.5 °C
